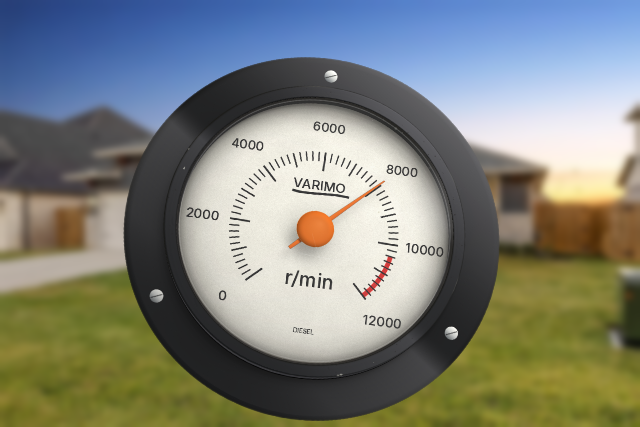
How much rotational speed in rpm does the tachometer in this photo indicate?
8000 rpm
